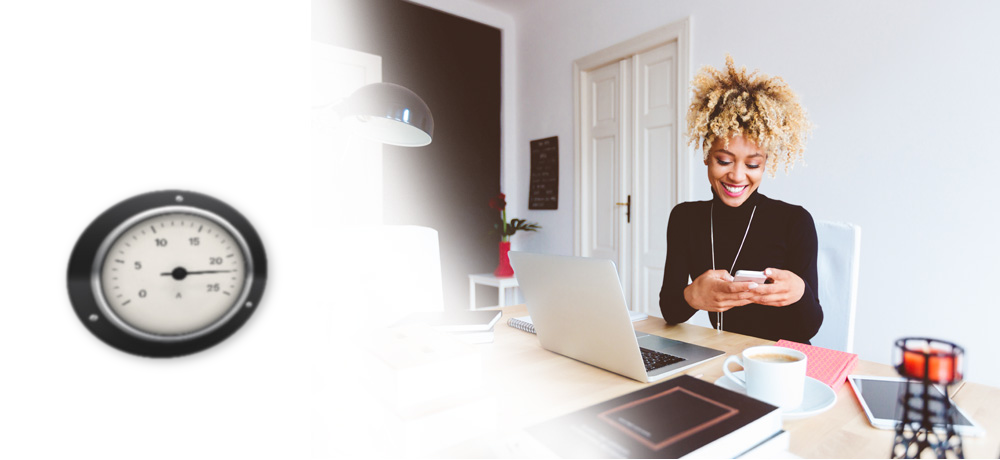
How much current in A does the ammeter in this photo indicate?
22 A
